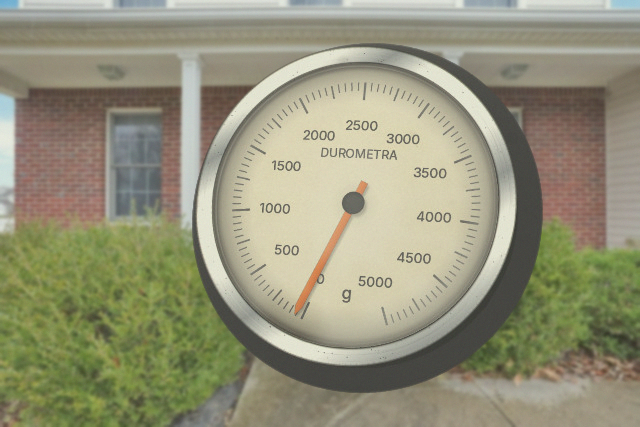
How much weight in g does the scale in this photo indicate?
50 g
